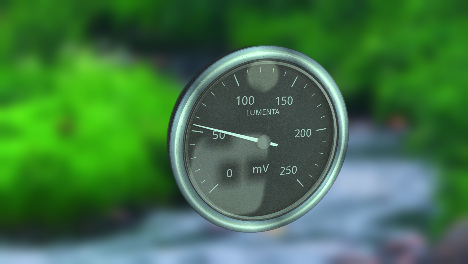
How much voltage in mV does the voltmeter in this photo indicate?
55 mV
